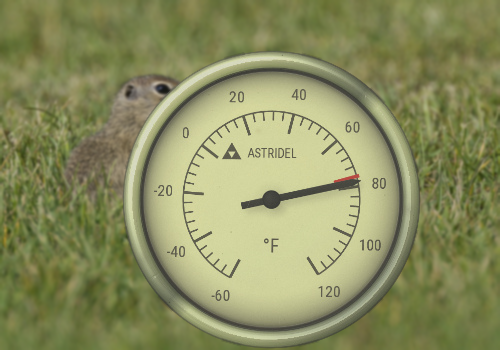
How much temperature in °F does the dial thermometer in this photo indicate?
78 °F
